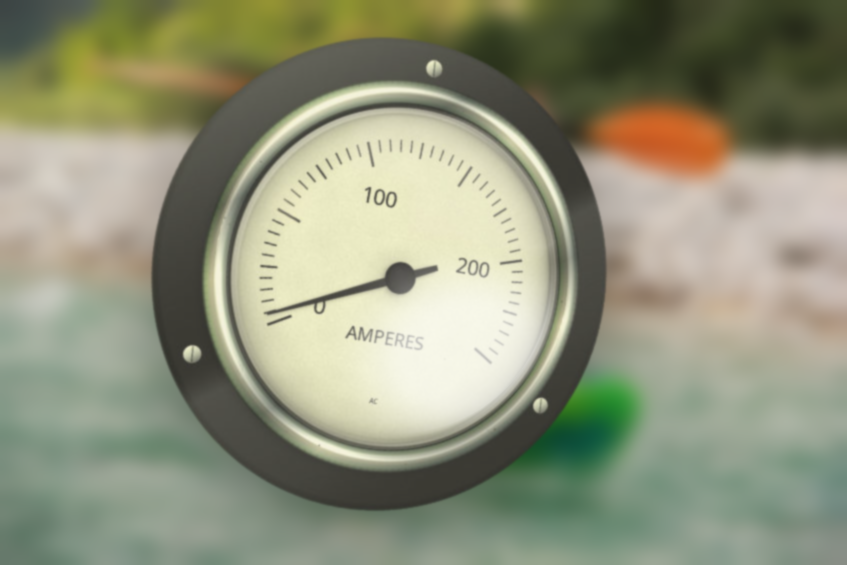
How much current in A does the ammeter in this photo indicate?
5 A
